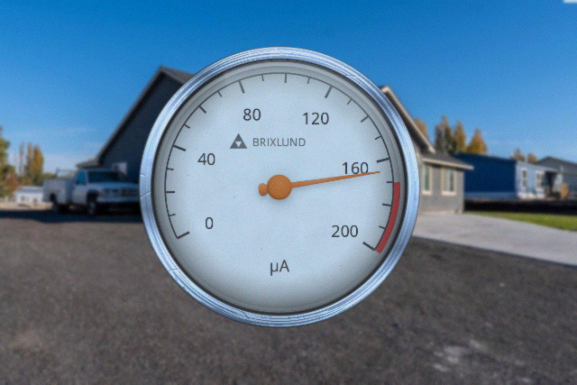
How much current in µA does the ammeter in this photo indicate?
165 µA
